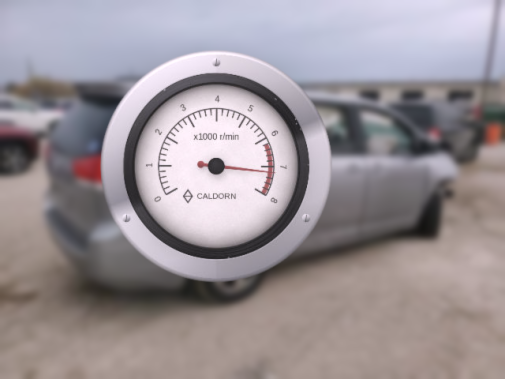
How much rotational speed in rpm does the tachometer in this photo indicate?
7200 rpm
